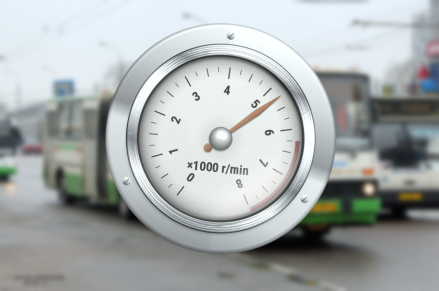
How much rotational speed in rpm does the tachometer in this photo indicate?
5250 rpm
